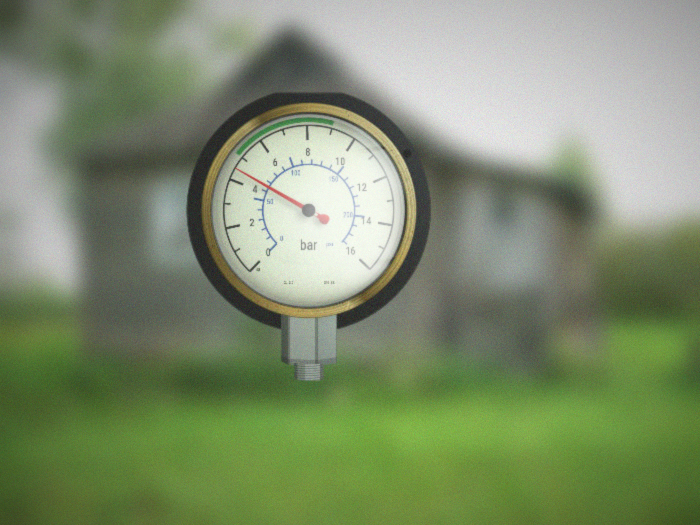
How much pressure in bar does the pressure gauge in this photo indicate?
4.5 bar
